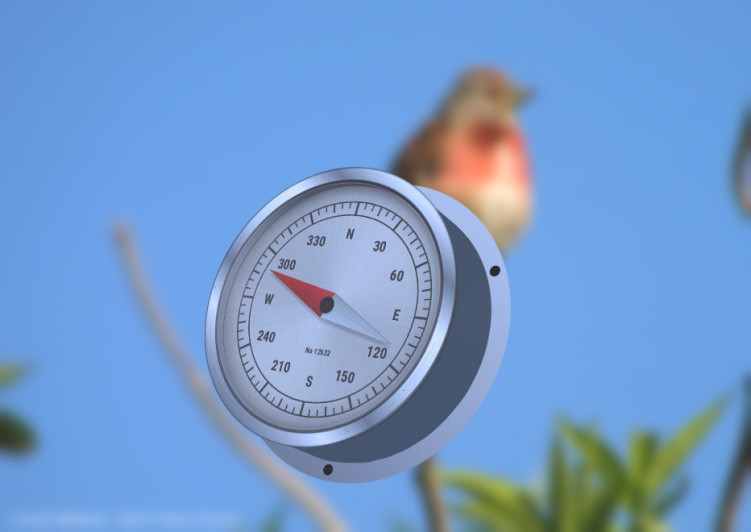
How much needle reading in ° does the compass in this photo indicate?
290 °
